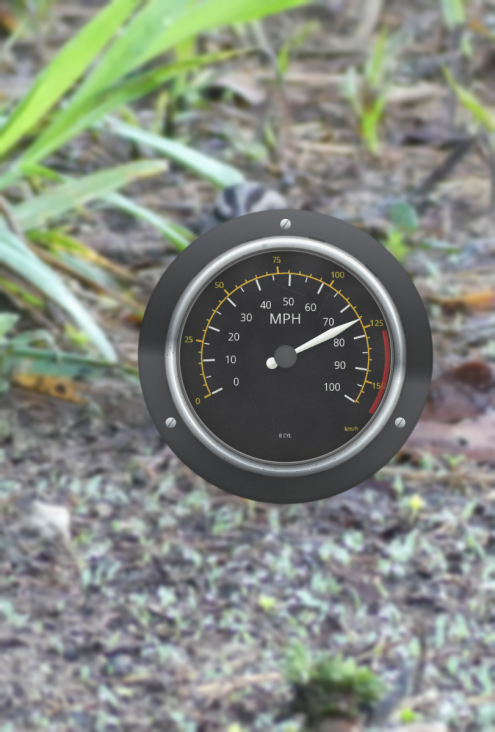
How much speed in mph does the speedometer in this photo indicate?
75 mph
